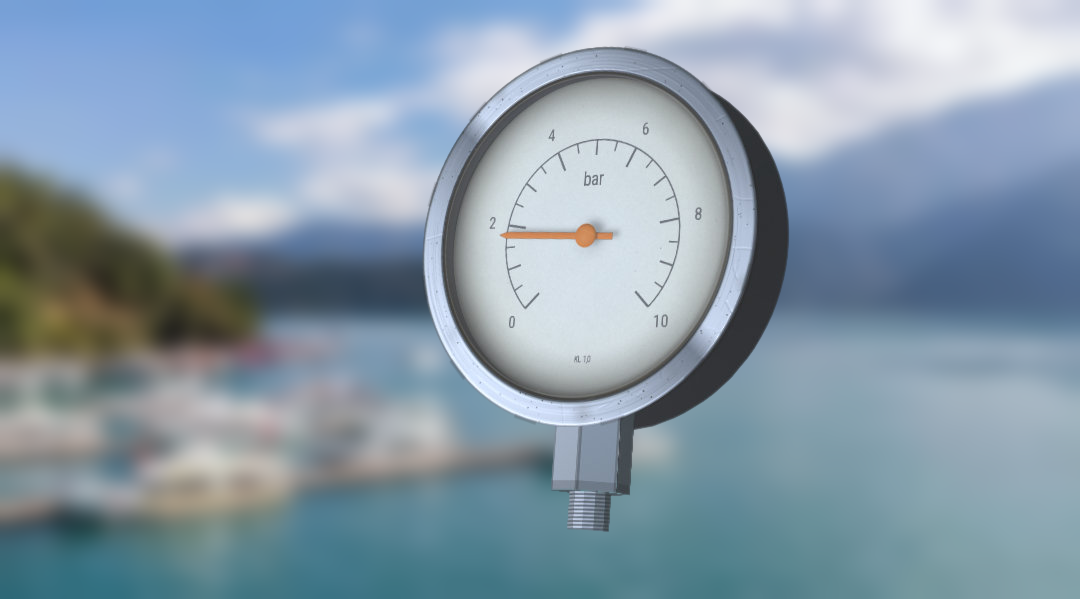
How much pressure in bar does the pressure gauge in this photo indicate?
1.75 bar
